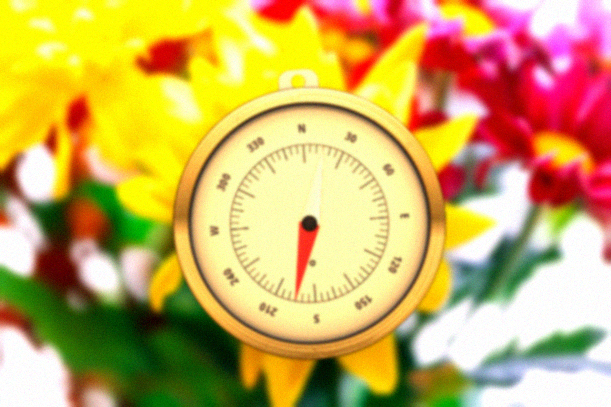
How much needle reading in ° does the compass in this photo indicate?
195 °
